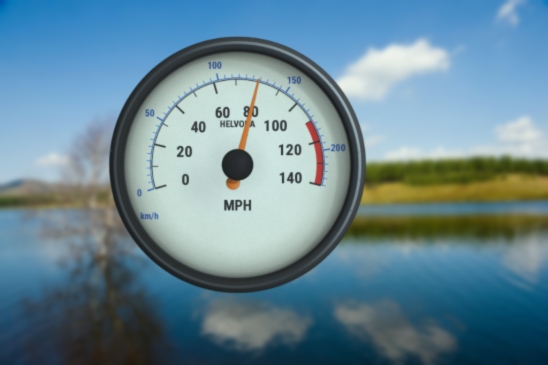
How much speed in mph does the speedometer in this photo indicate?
80 mph
